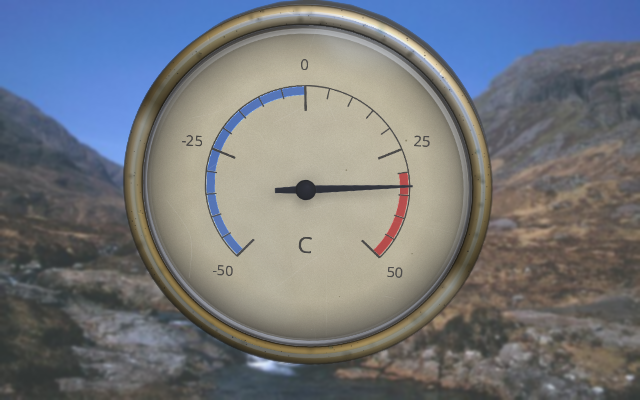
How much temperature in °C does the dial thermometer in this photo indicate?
32.5 °C
